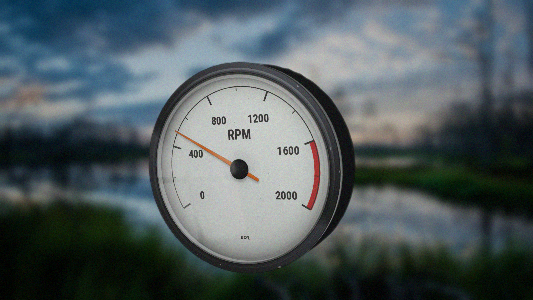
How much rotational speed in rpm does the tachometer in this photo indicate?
500 rpm
